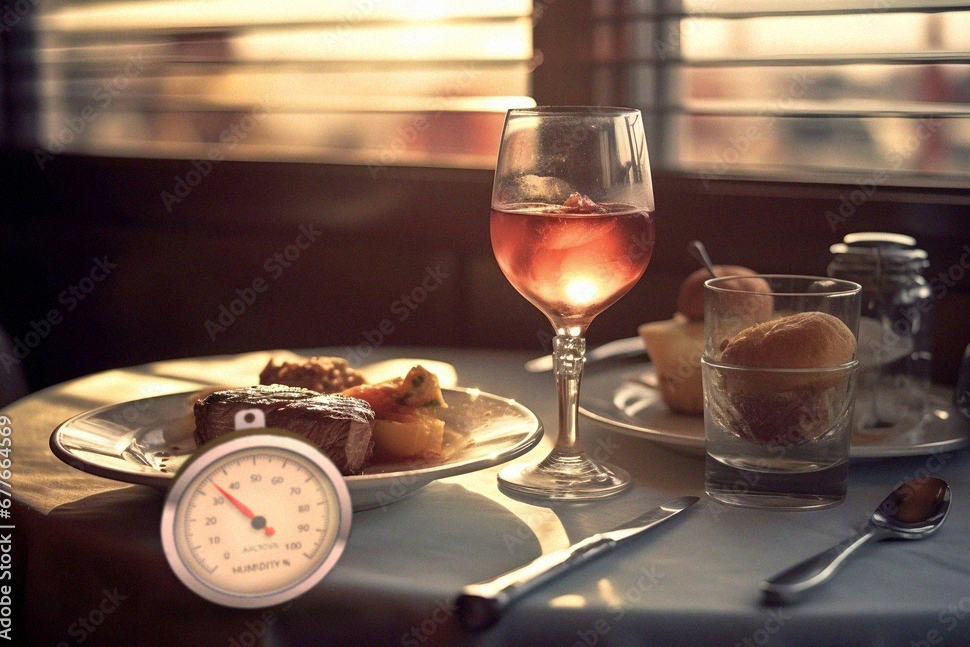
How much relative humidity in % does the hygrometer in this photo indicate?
35 %
